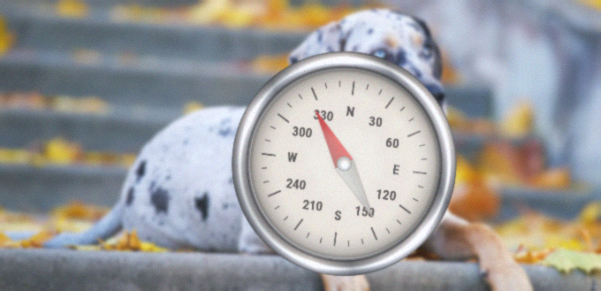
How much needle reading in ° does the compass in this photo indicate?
325 °
